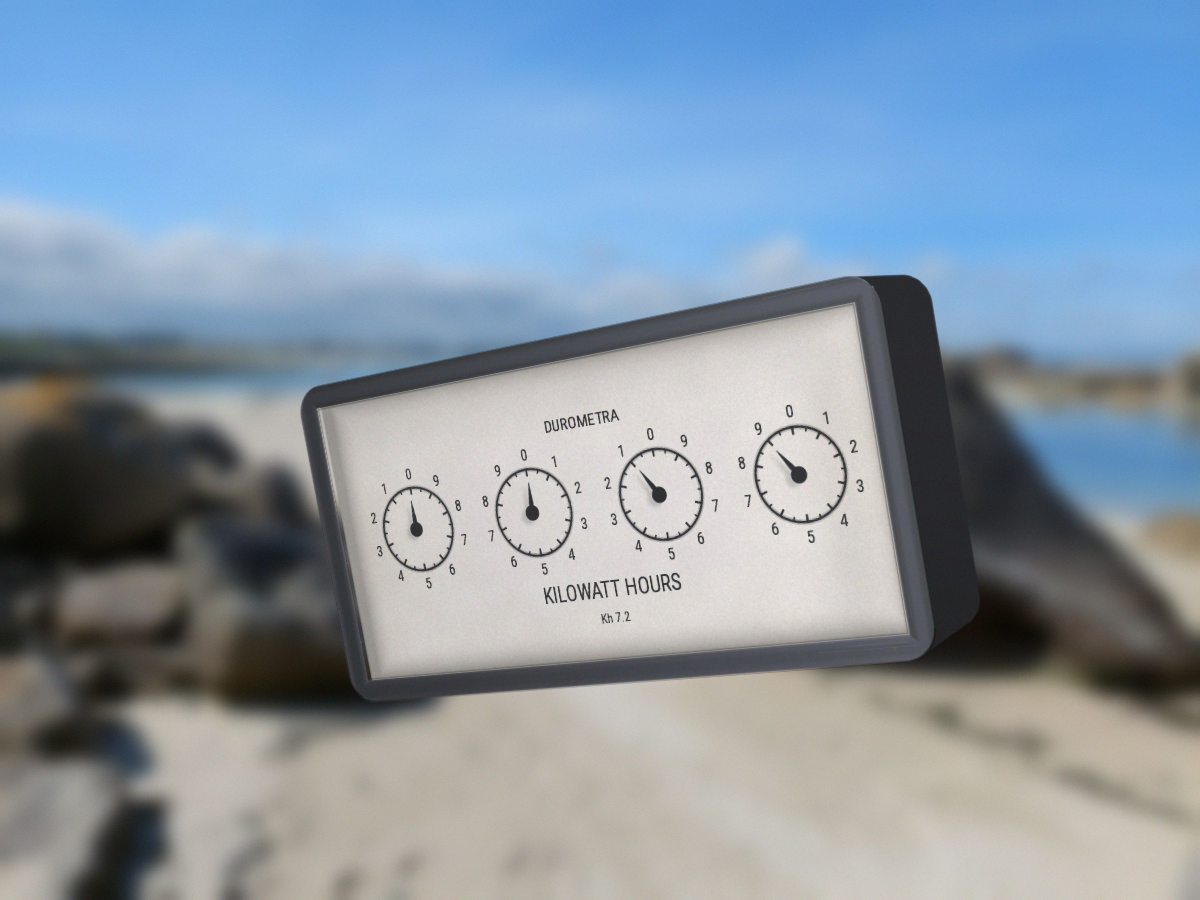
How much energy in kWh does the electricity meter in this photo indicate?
9 kWh
